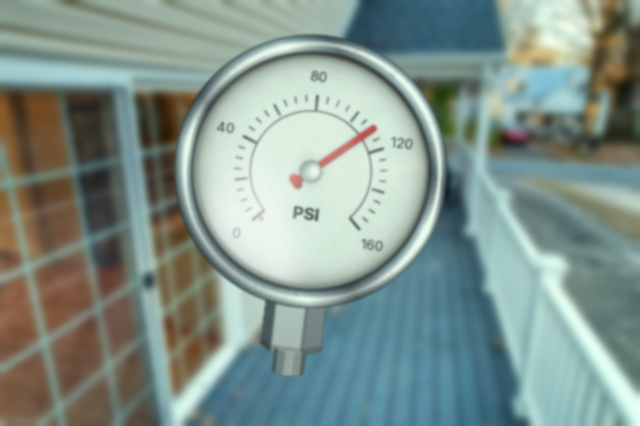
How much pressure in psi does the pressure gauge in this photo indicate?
110 psi
